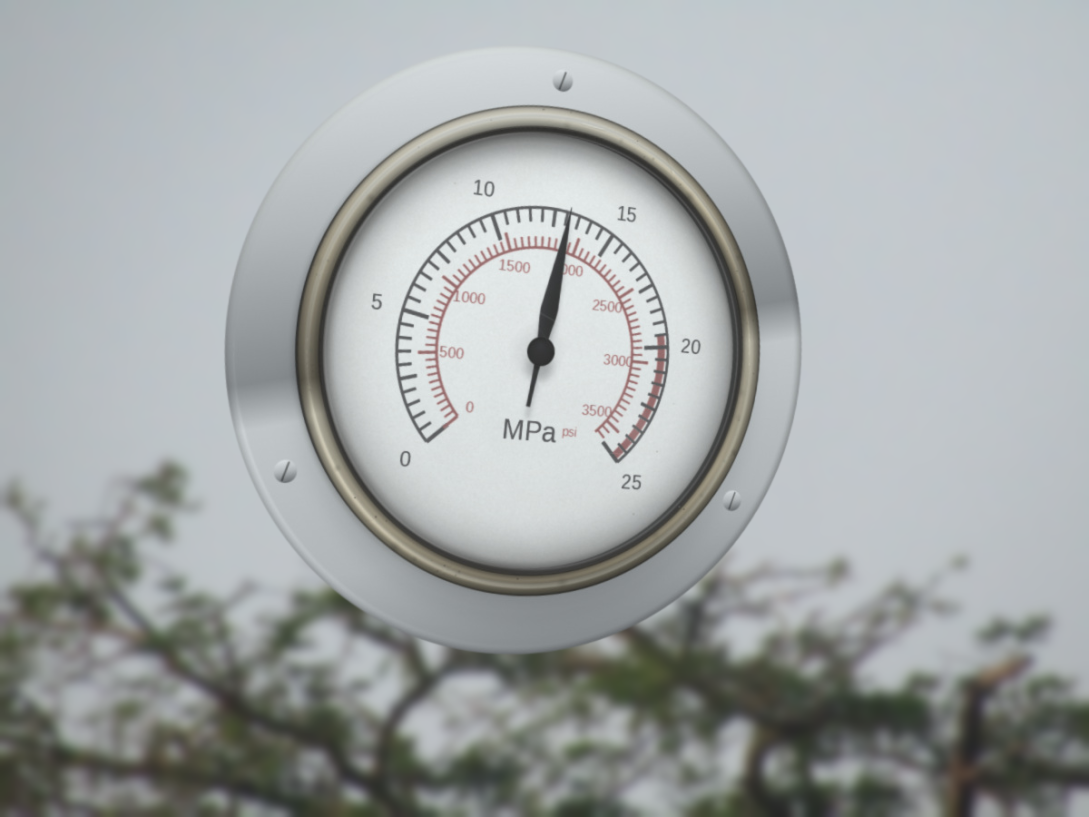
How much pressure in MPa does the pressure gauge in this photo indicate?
13 MPa
